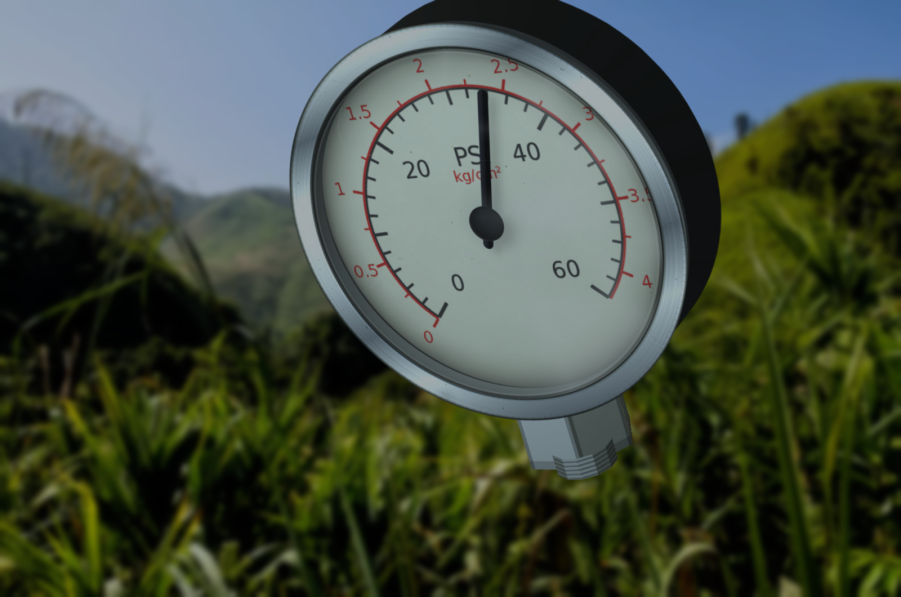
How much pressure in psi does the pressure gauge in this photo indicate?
34 psi
